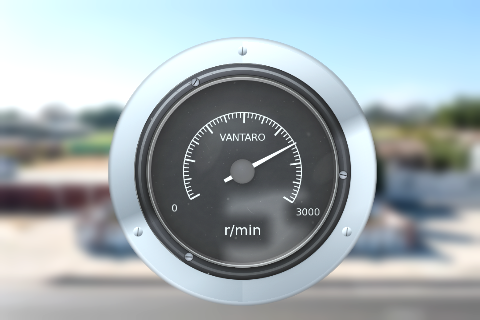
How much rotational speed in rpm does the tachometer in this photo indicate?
2250 rpm
